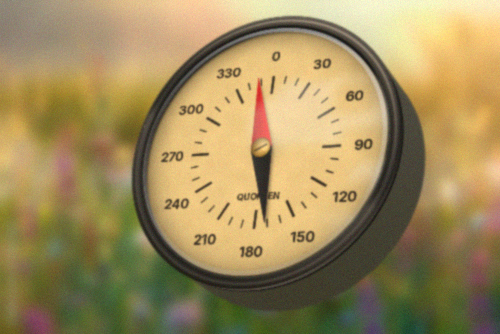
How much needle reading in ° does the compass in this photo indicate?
350 °
